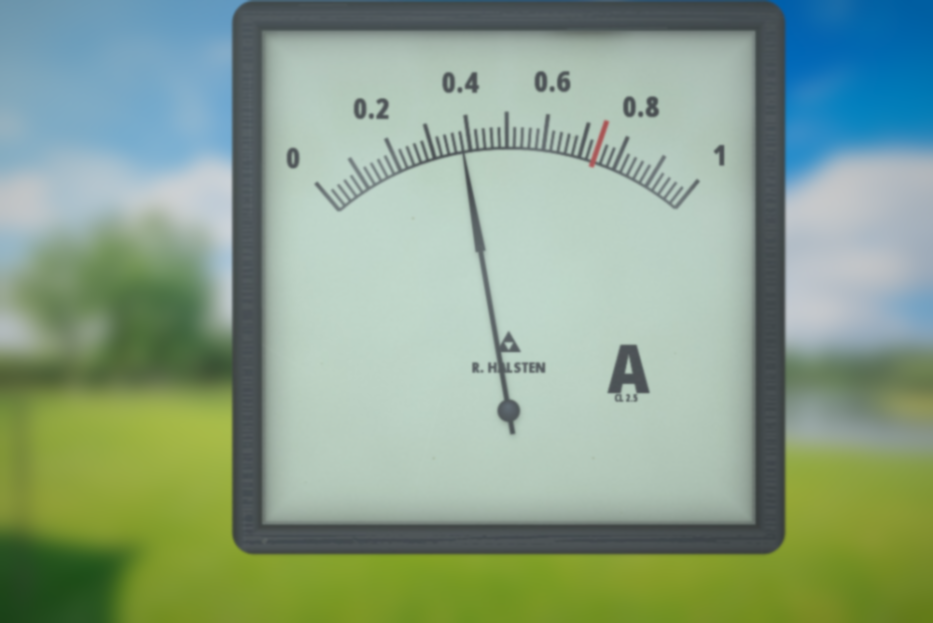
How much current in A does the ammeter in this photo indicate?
0.38 A
